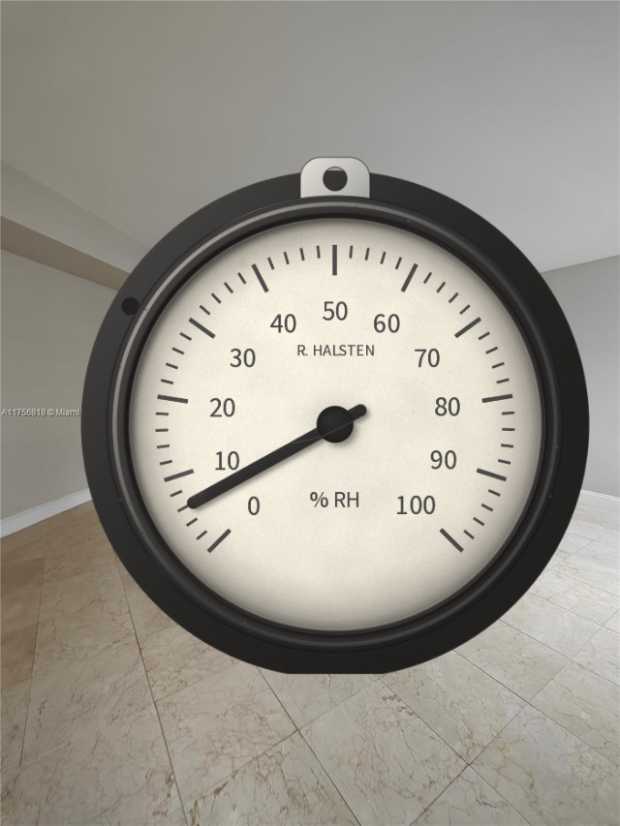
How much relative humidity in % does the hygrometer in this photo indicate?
6 %
